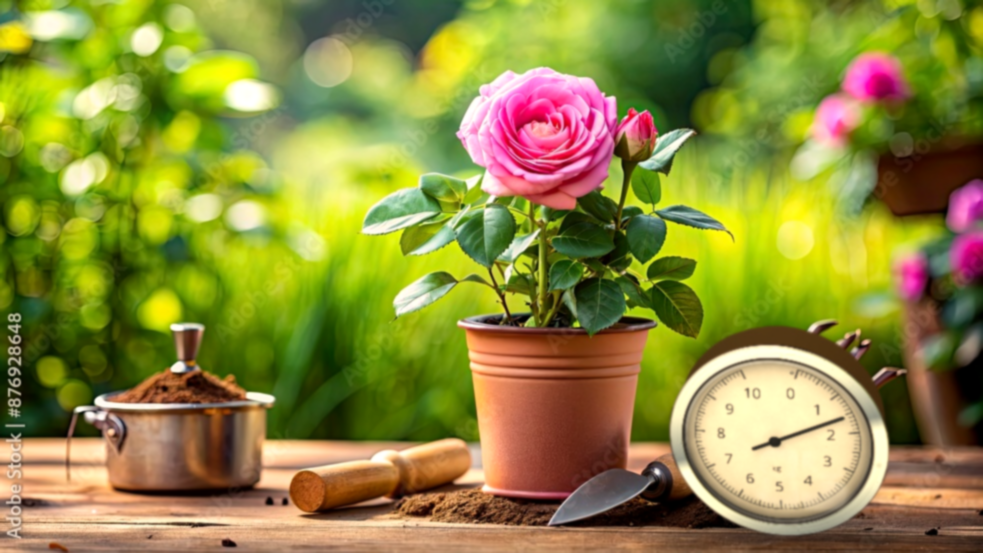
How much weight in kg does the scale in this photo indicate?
1.5 kg
